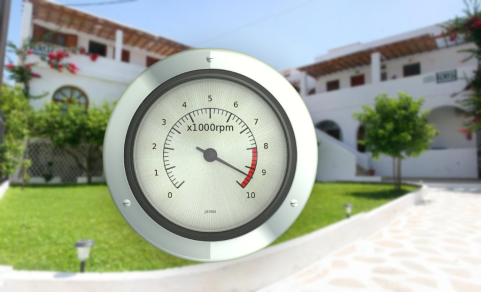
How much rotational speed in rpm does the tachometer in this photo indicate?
9400 rpm
